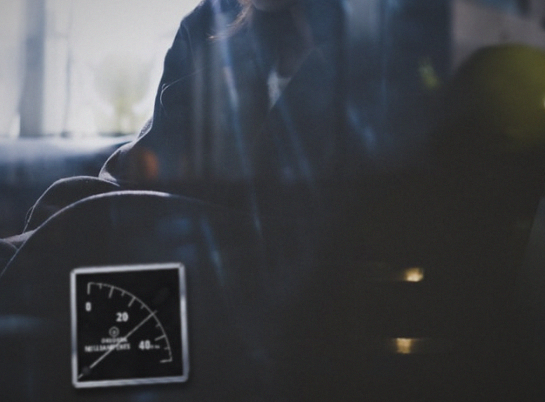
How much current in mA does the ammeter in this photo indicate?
30 mA
